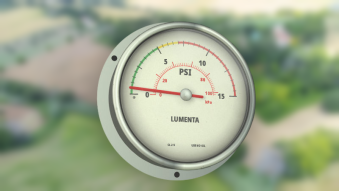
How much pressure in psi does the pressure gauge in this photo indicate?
0.5 psi
